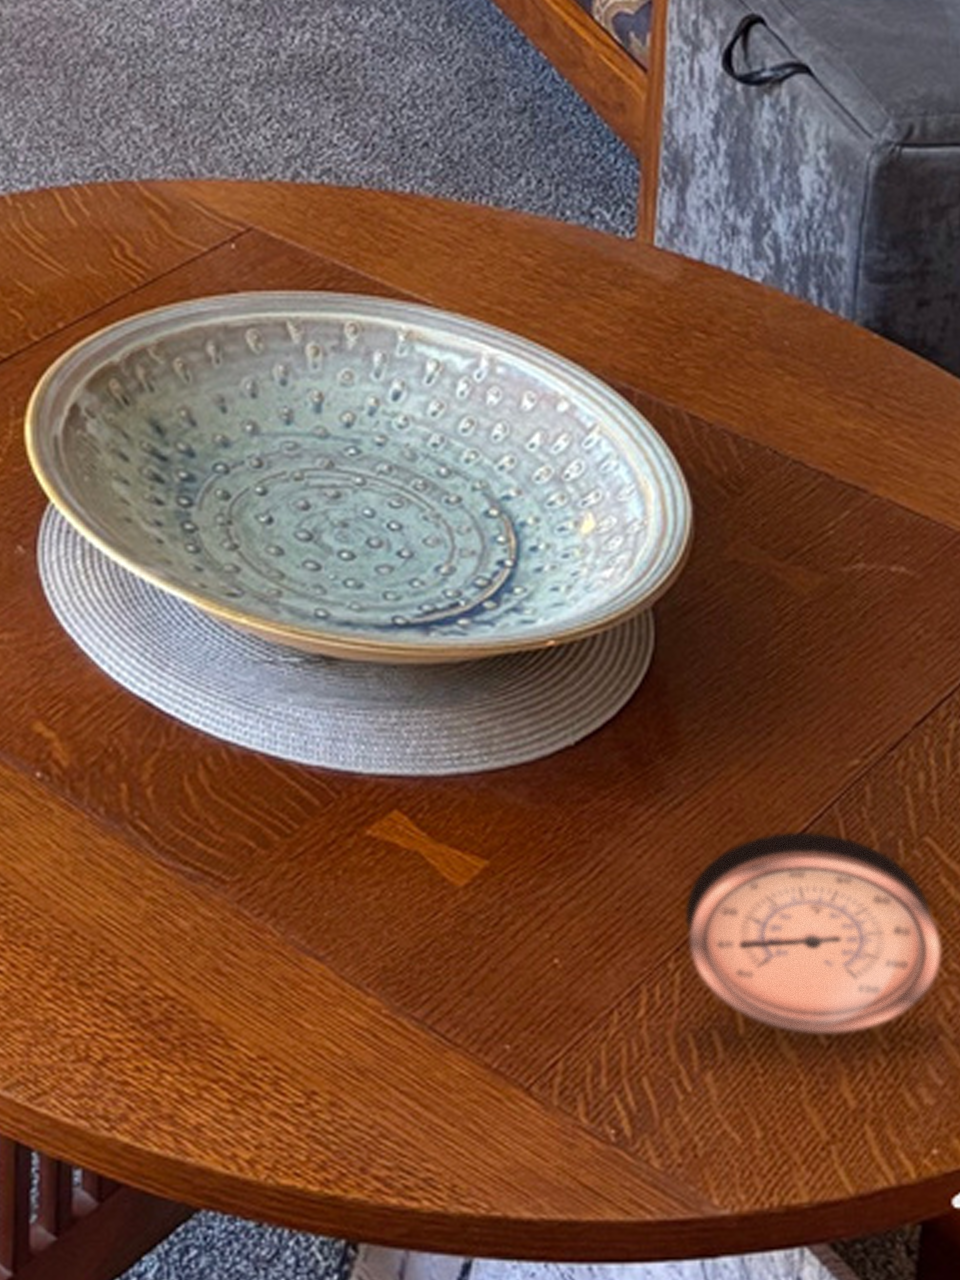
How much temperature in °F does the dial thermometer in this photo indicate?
-40 °F
